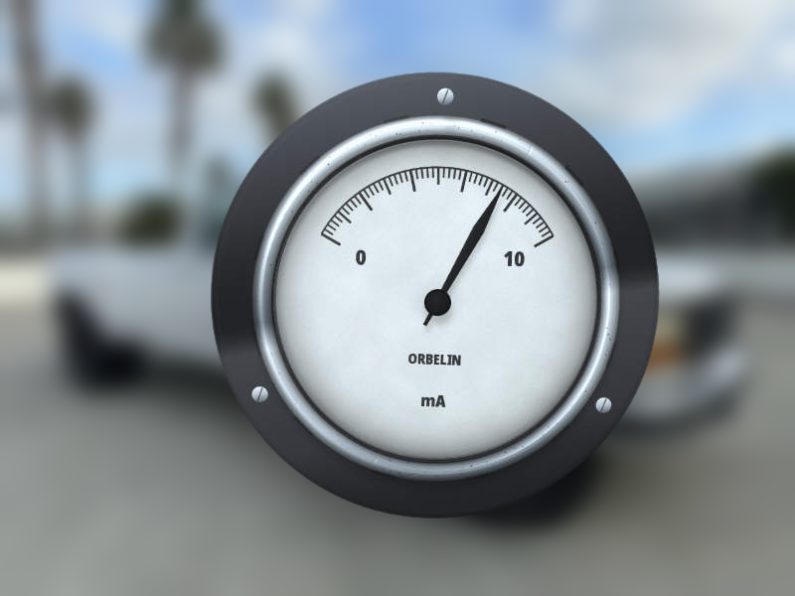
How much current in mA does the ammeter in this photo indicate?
7.4 mA
